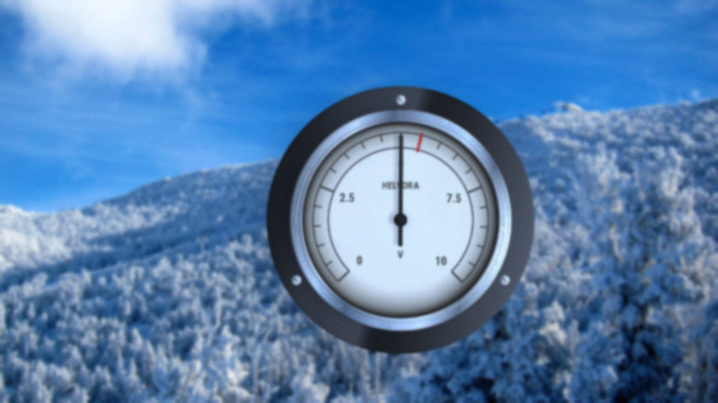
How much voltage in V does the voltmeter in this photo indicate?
5 V
